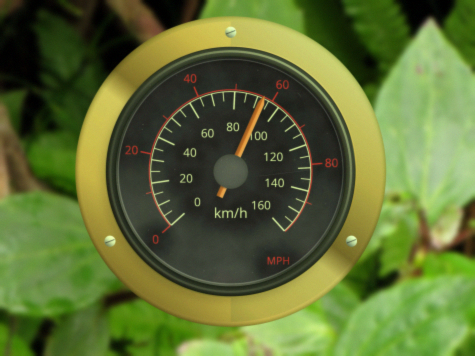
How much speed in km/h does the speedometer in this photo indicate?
92.5 km/h
